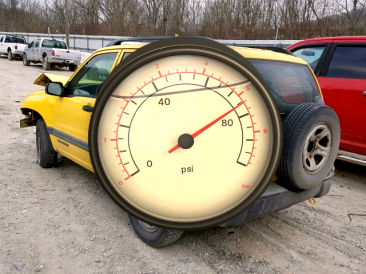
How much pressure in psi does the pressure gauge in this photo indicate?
75 psi
